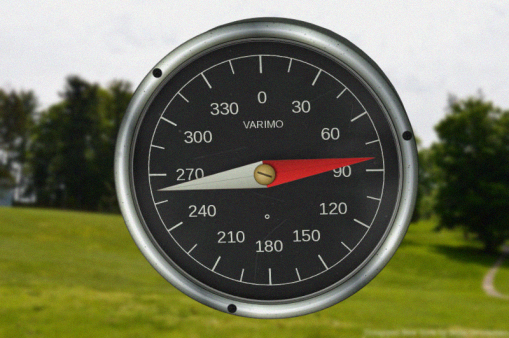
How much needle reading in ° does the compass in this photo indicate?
82.5 °
